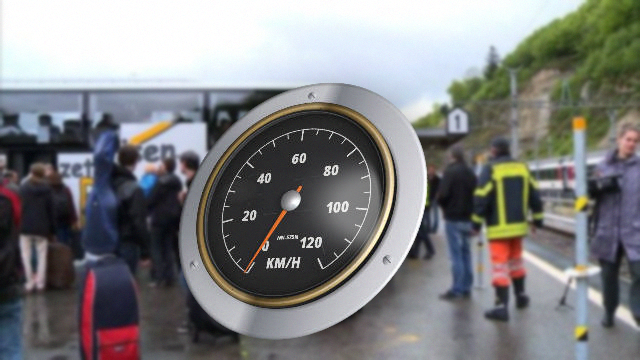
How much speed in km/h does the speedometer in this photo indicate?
0 km/h
